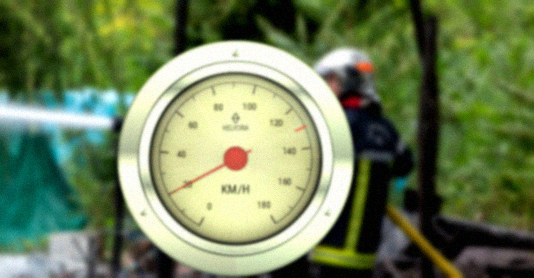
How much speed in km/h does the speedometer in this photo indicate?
20 km/h
